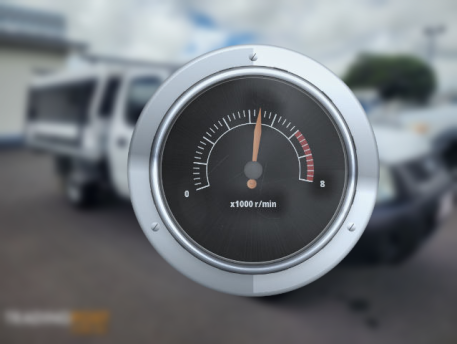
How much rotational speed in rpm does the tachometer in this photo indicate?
4400 rpm
